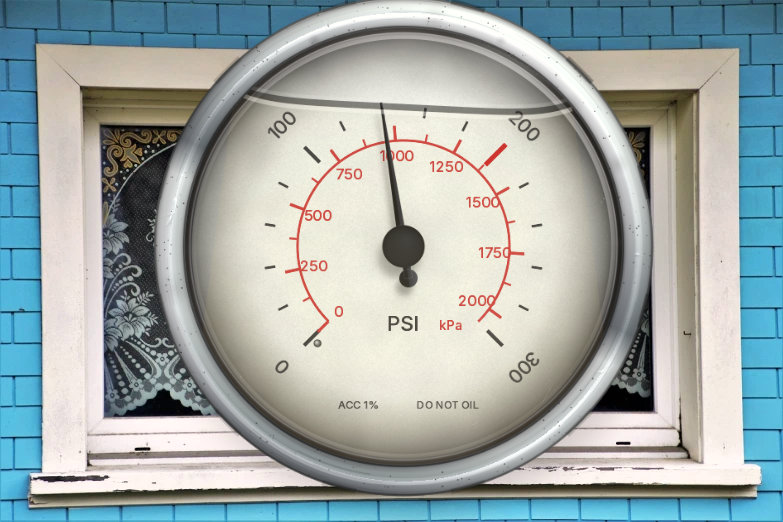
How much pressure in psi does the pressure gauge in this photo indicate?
140 psi
